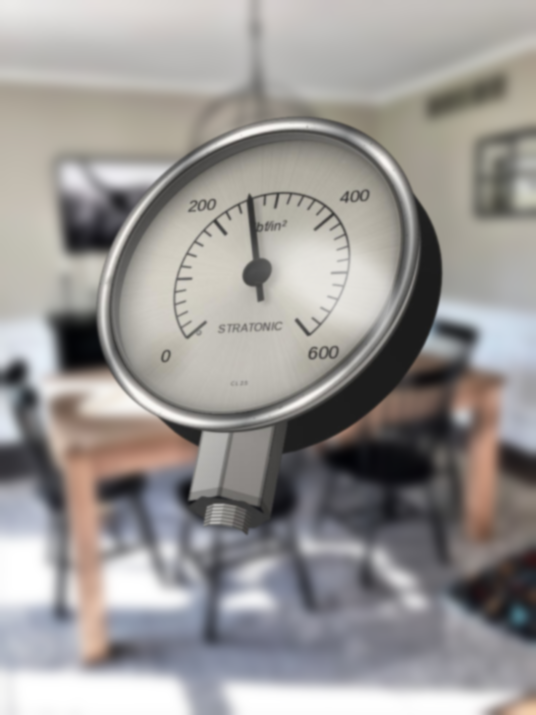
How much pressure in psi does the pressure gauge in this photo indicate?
260 psi
